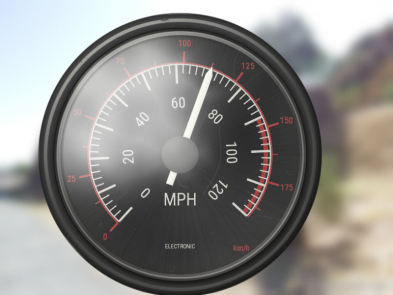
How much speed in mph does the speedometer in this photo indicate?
70 mph
